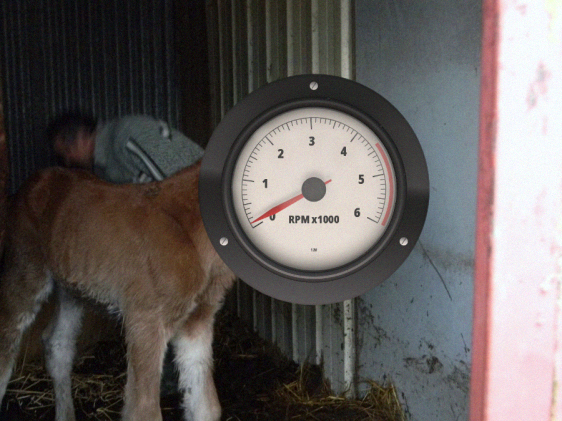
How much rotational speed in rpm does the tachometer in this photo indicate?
100 rpm
